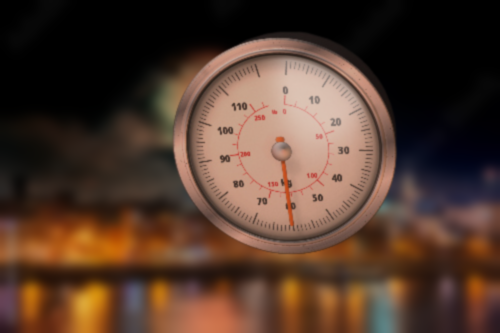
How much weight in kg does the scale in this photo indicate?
60 kg
